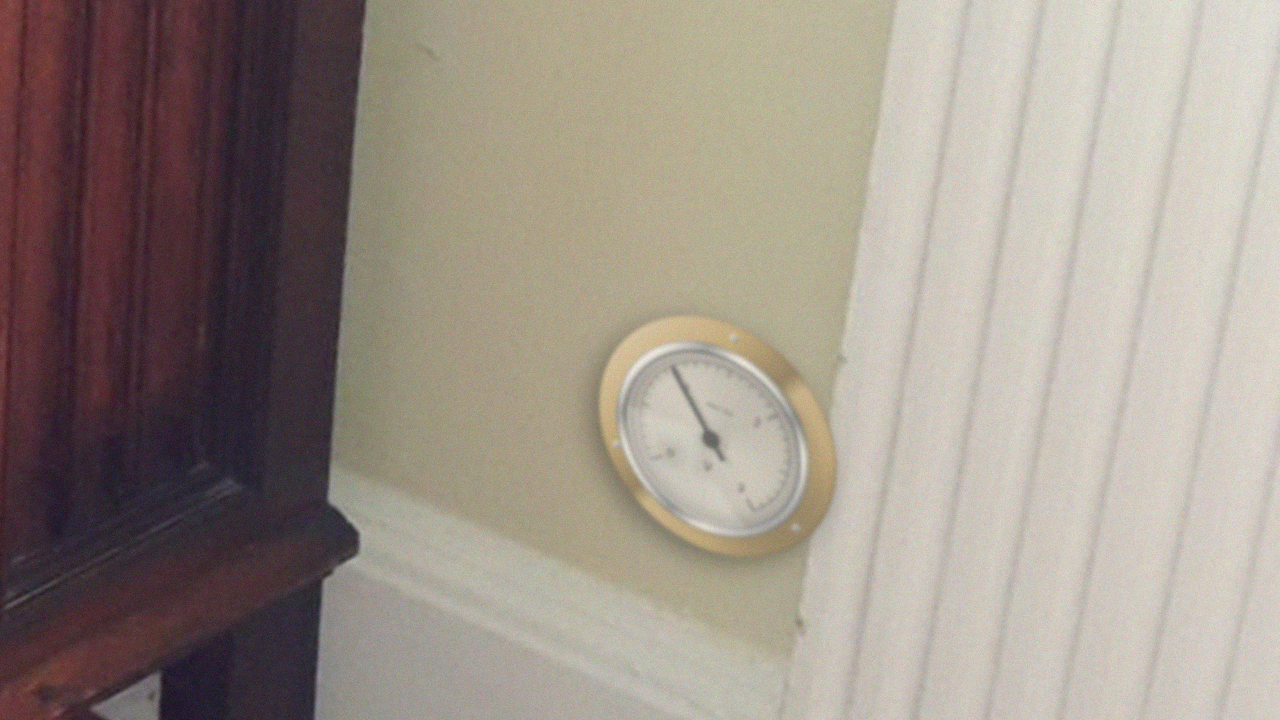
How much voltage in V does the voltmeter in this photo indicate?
1 V
